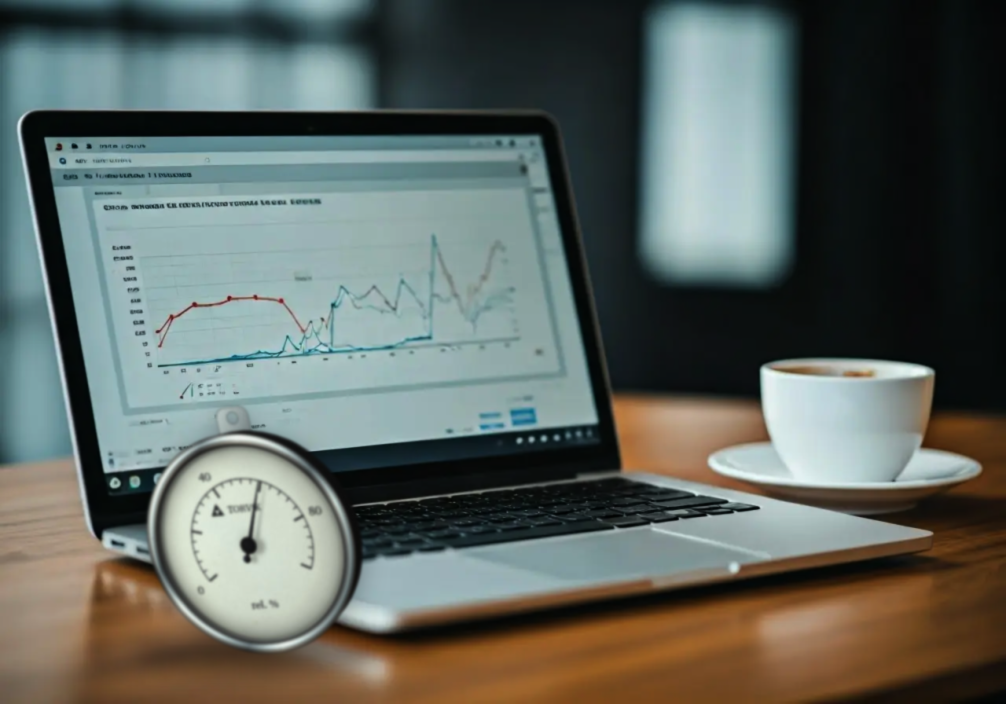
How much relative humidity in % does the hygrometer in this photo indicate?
60 %
